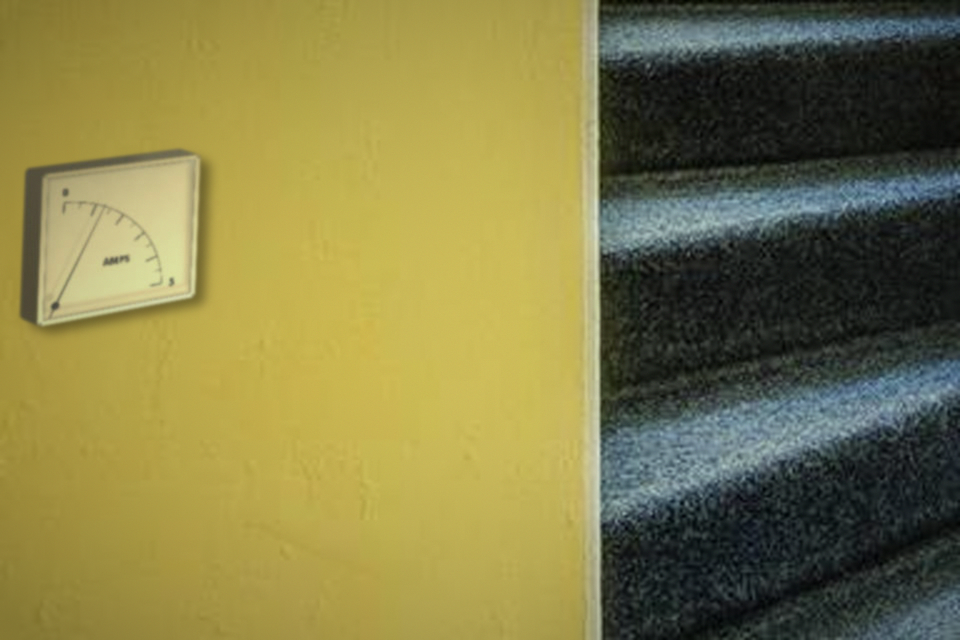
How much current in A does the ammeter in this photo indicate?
1.25 A
